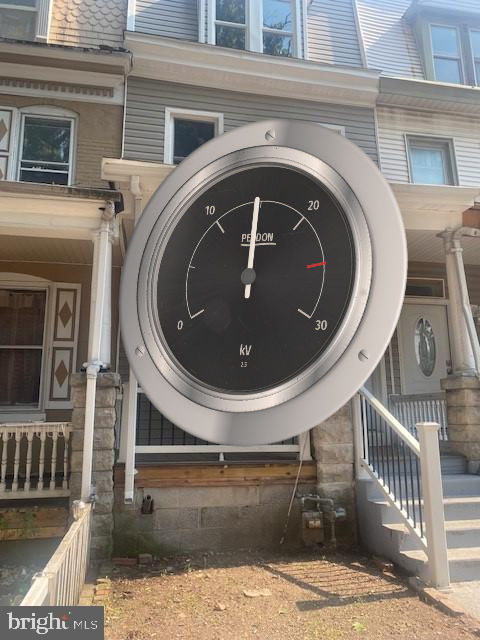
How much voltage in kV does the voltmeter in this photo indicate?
15 kV
